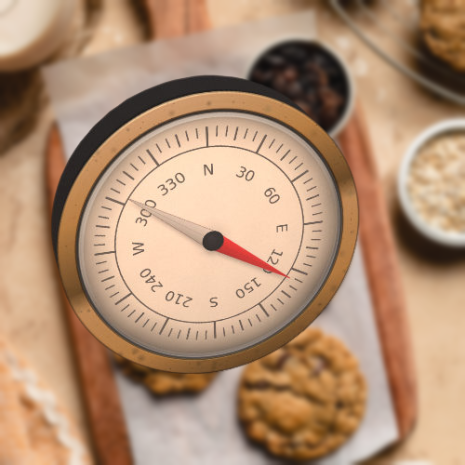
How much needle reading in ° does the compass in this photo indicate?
125 °
